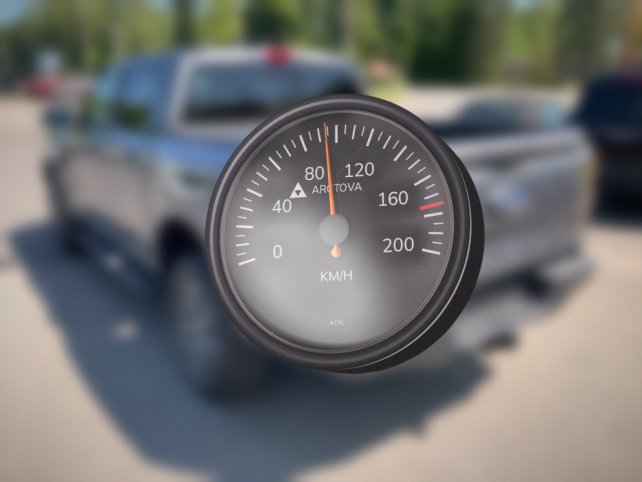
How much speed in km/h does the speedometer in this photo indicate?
95 km/h
